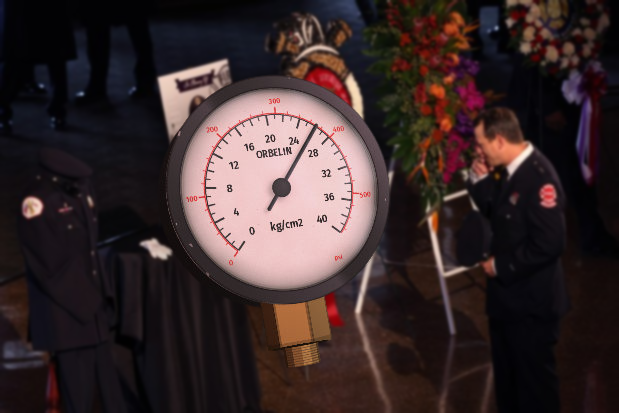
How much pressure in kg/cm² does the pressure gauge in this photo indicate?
26 kg/cm²
